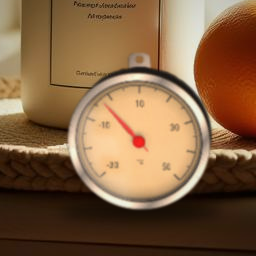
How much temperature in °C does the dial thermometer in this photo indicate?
-2.5 °C
